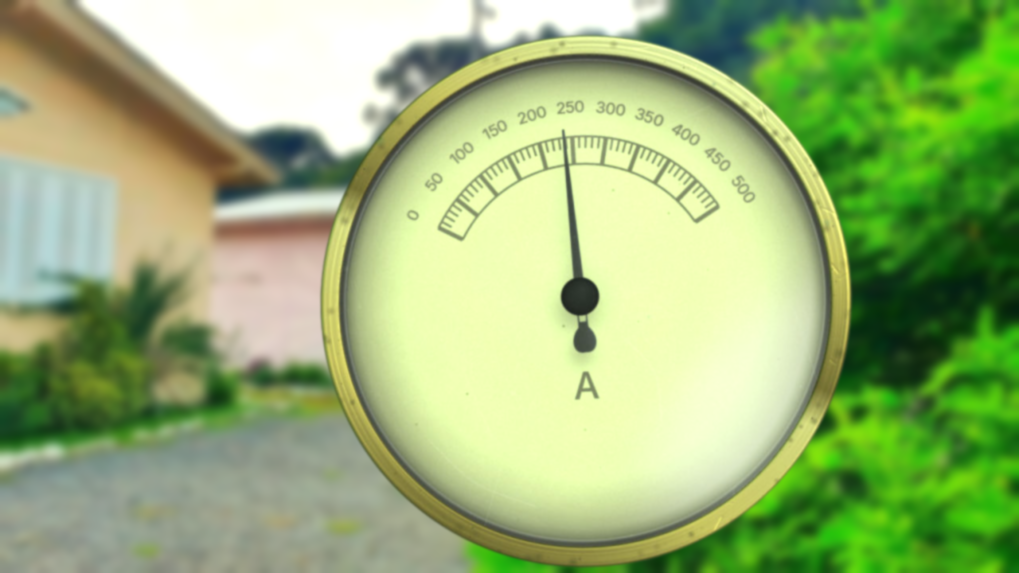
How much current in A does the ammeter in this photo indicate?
240 A
